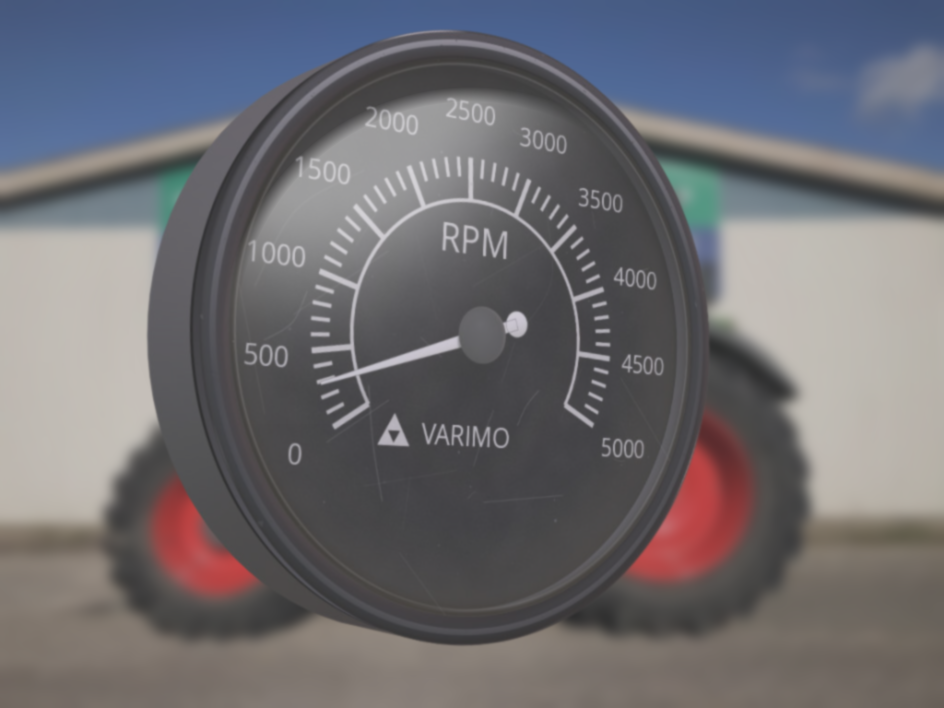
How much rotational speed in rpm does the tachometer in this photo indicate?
300 rpm
